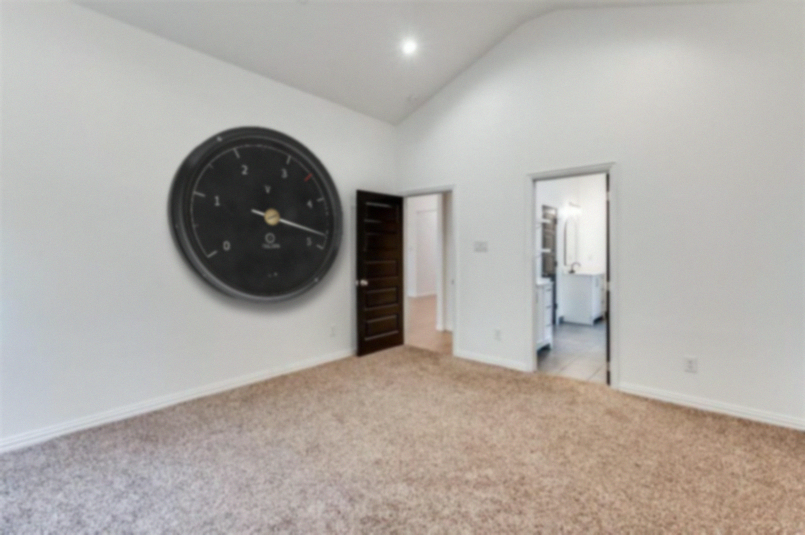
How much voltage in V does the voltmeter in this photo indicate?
4.75 V
